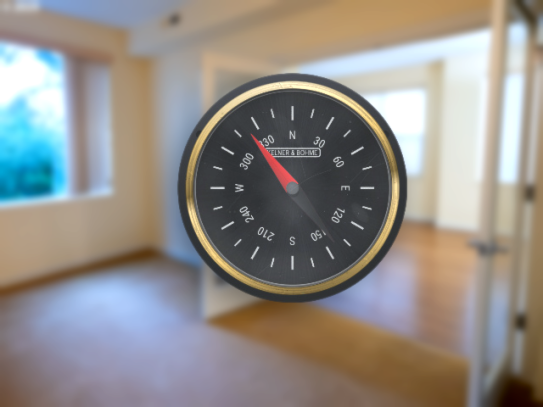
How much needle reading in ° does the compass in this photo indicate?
322.5 °
